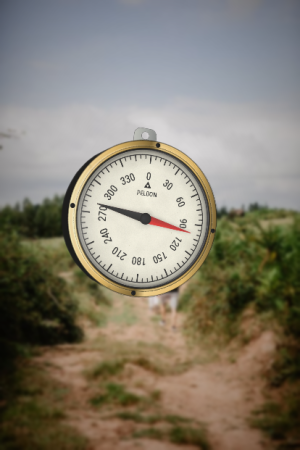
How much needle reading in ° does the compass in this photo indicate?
100 °
